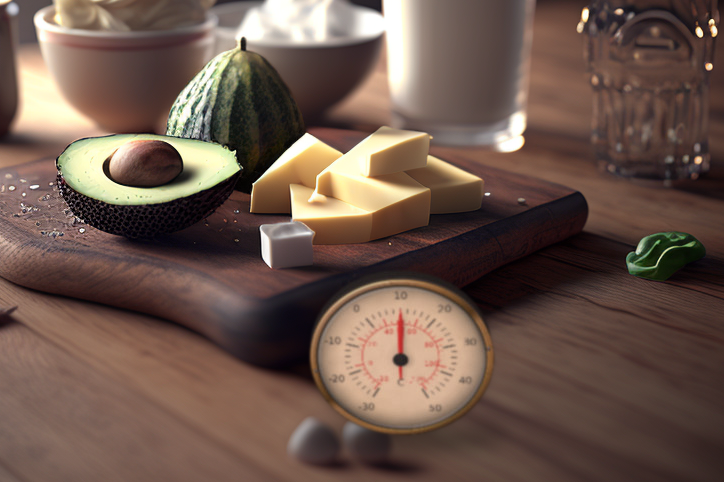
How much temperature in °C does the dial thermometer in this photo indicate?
10 °C
